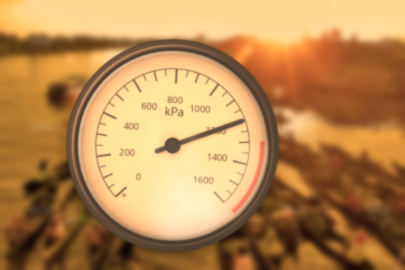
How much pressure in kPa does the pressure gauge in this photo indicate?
1200 kPa
